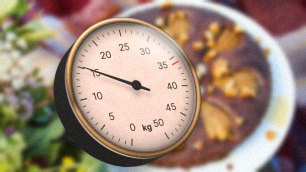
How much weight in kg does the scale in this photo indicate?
15 kg
